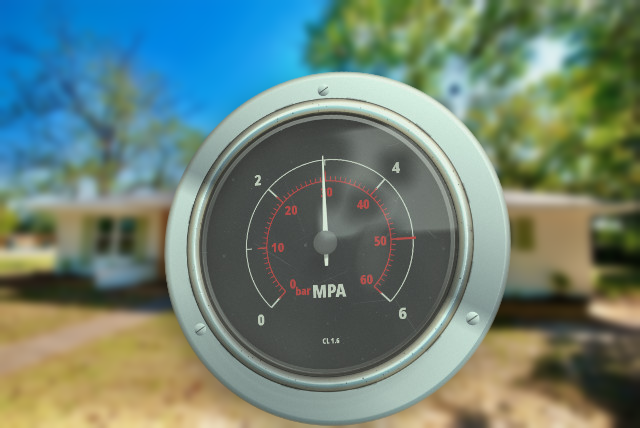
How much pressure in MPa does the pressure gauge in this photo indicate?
3 MPa
